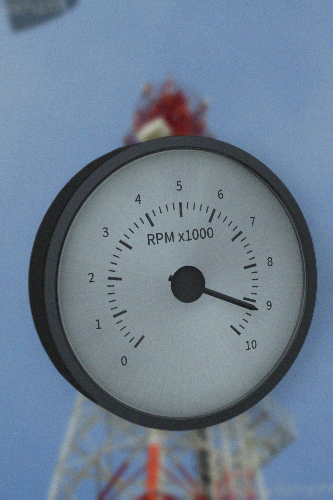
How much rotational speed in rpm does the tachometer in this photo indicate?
9200 rpm
